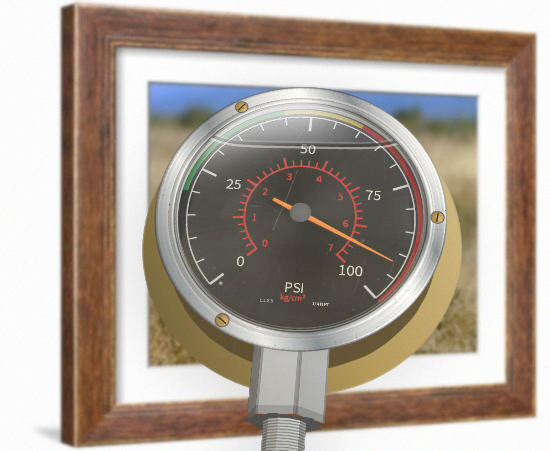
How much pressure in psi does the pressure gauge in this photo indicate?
92.5 psi
